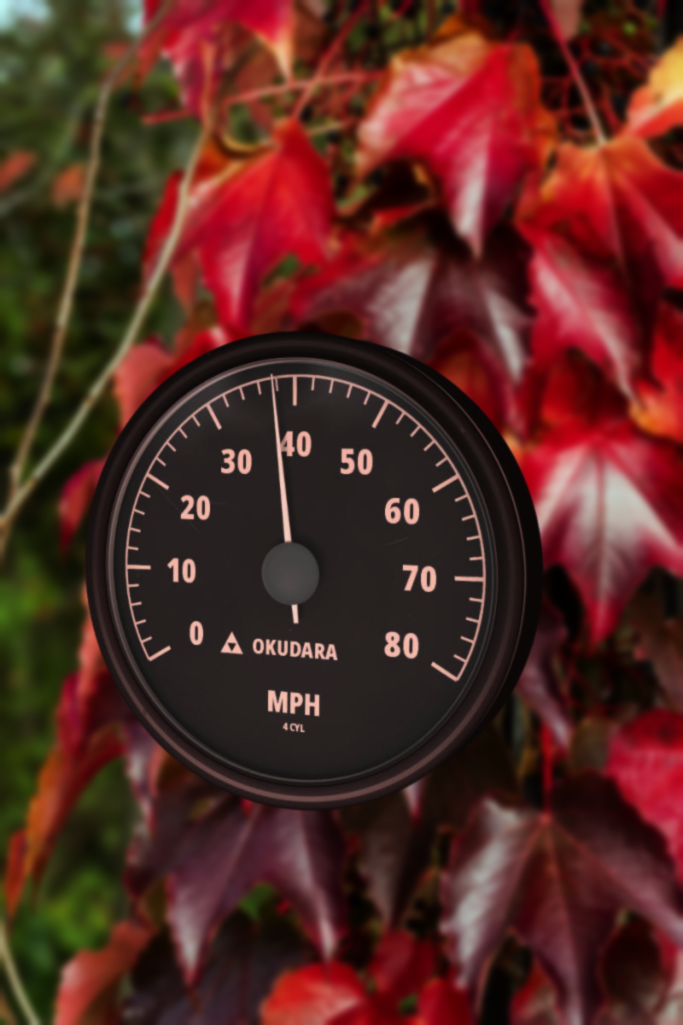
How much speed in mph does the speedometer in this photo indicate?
38 mph
